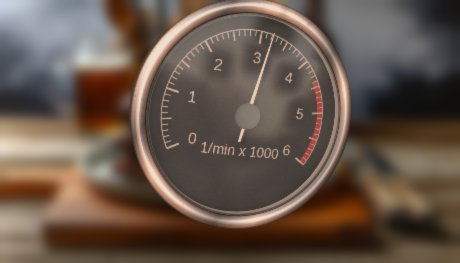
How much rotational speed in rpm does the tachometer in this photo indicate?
3200 rpm
